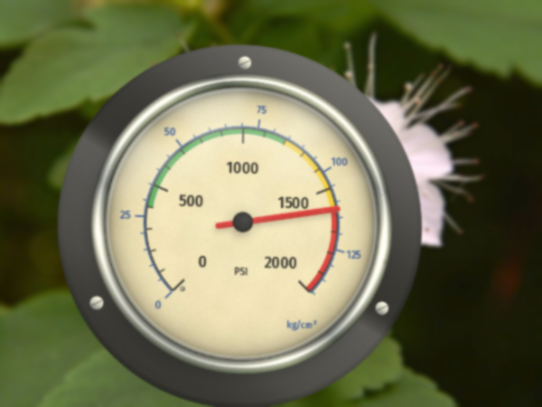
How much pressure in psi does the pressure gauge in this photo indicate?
1600 psi
